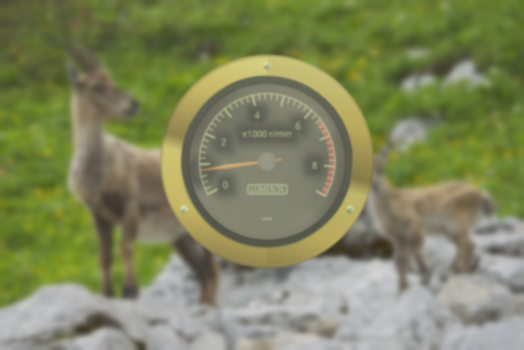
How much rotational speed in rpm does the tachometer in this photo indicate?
800 rpm
